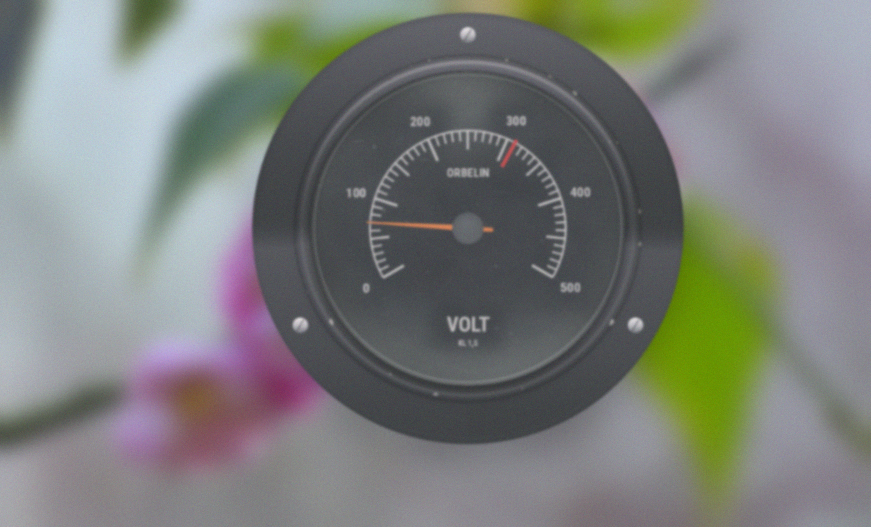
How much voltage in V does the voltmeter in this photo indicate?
70 V
